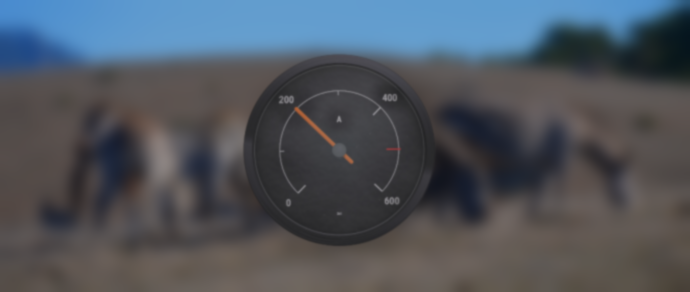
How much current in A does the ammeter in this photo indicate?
200 A
